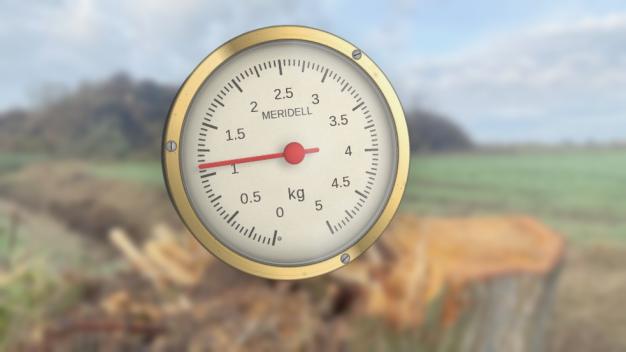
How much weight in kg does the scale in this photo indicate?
1.1 kg
